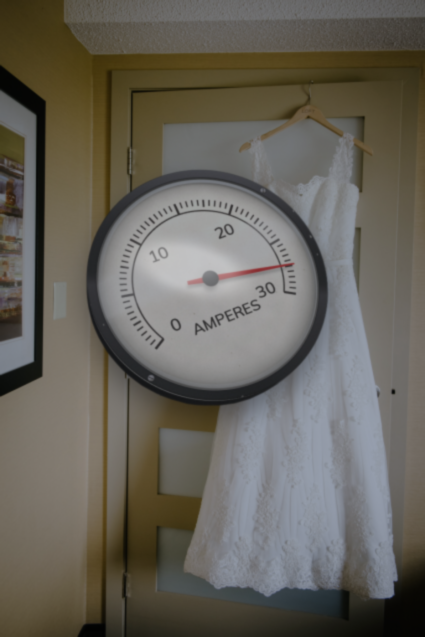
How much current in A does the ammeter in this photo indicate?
27.5 A
